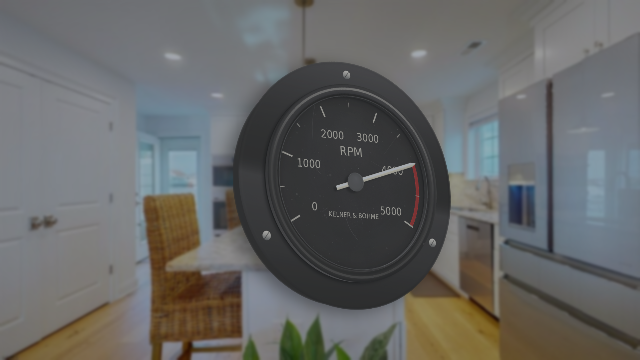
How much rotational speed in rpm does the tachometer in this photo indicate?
4000 rpm
